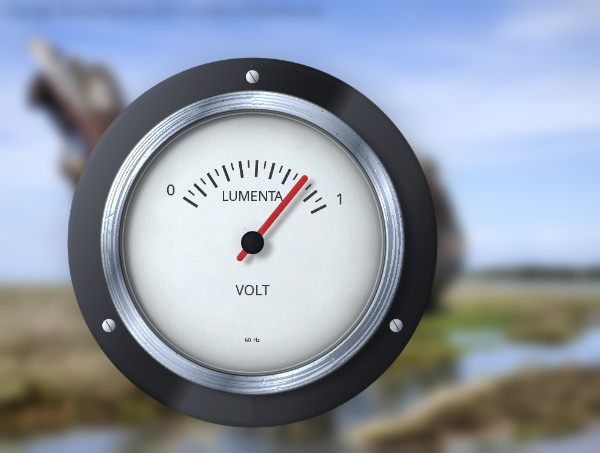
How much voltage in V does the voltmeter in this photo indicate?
0.8 V
